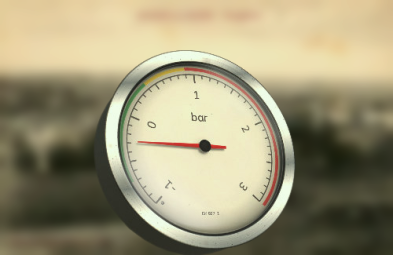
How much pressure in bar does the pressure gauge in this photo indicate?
-0.3 bar
